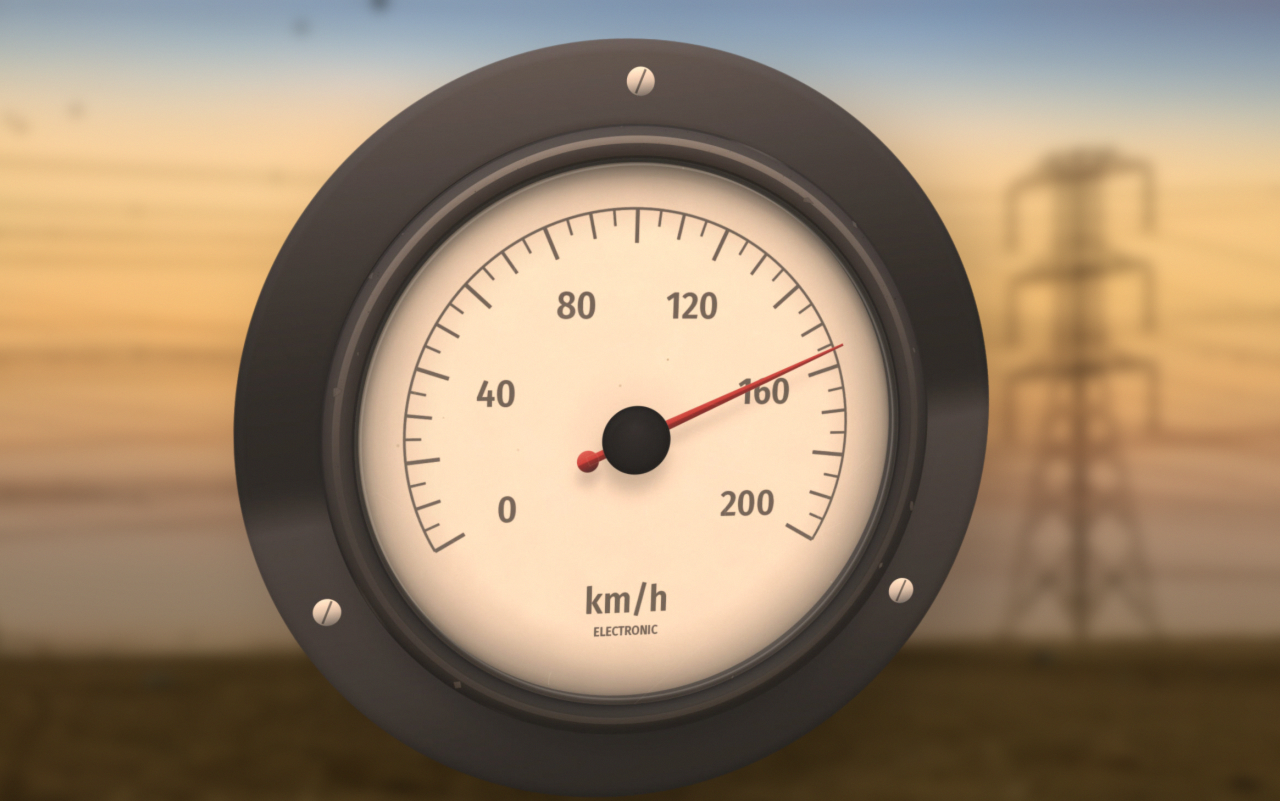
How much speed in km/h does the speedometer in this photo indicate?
155 km/h
